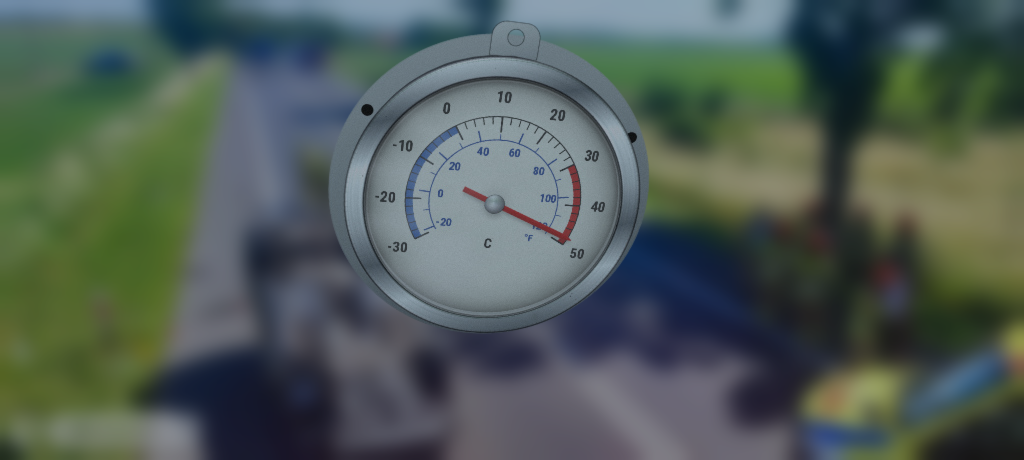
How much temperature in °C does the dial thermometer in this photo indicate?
48 °C
